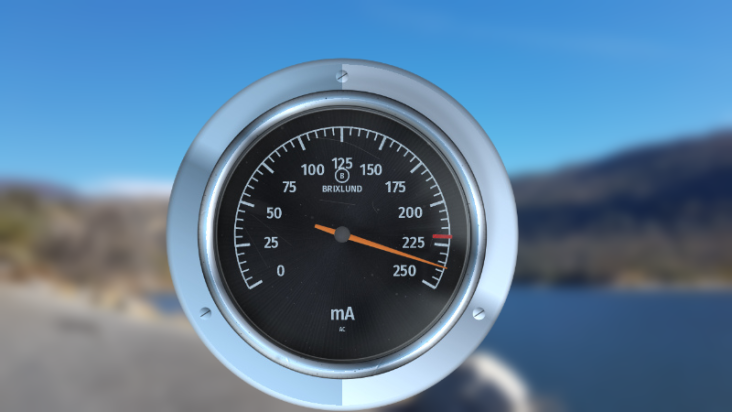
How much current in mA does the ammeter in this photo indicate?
237.5 mA
